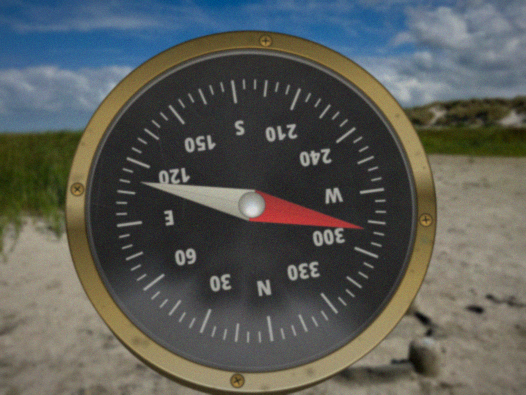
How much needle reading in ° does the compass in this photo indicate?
290 °
